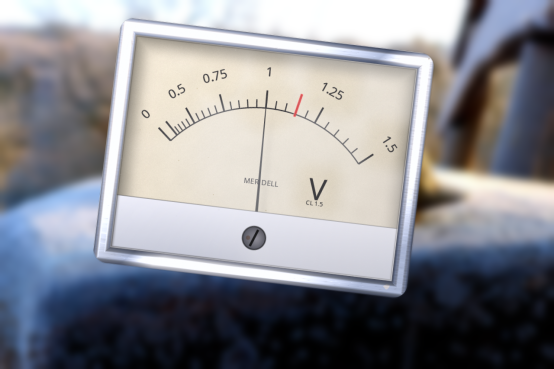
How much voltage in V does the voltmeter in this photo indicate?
1 V
